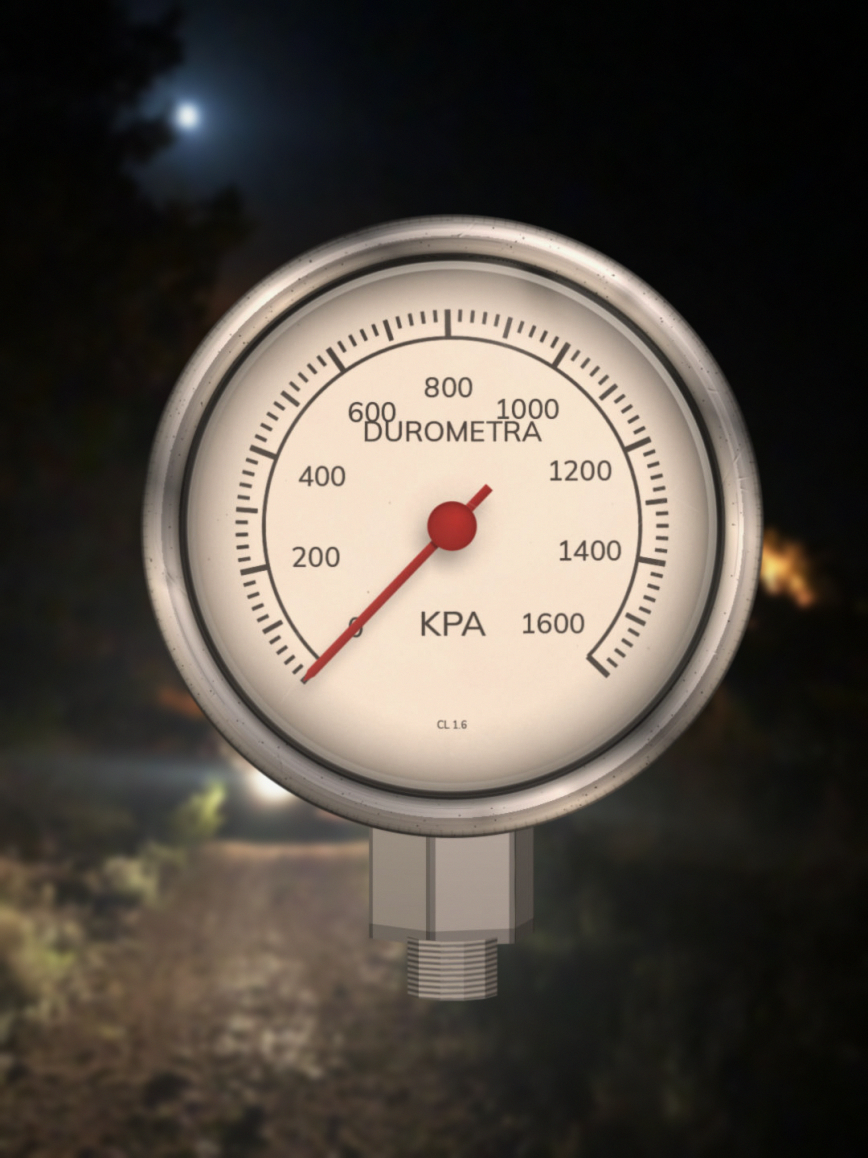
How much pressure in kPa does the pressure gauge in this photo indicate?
0 kPa
